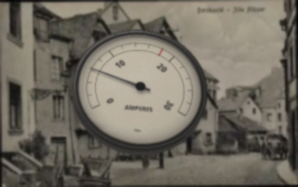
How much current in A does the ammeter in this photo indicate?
6 A
